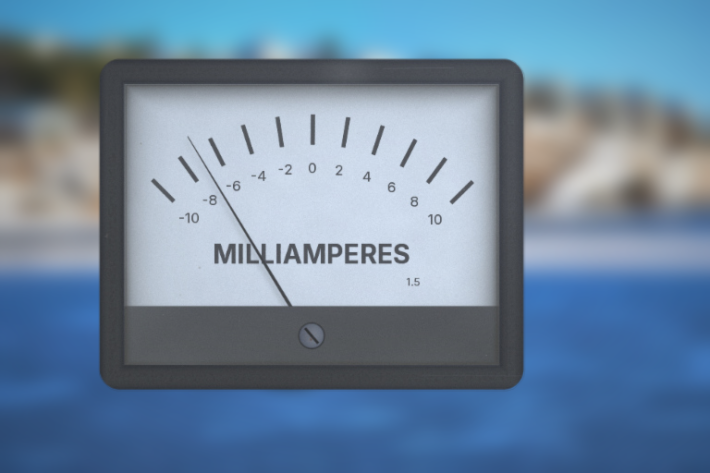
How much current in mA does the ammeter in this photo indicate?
-7 mA
